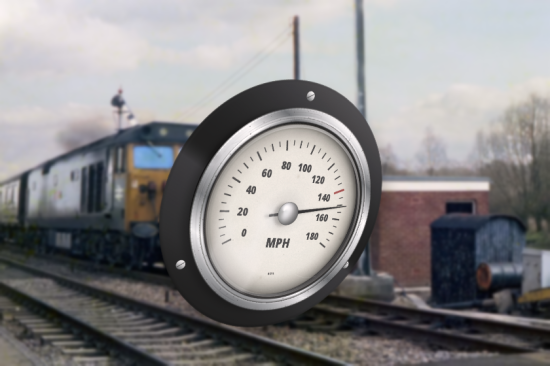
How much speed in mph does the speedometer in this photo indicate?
150 mph
